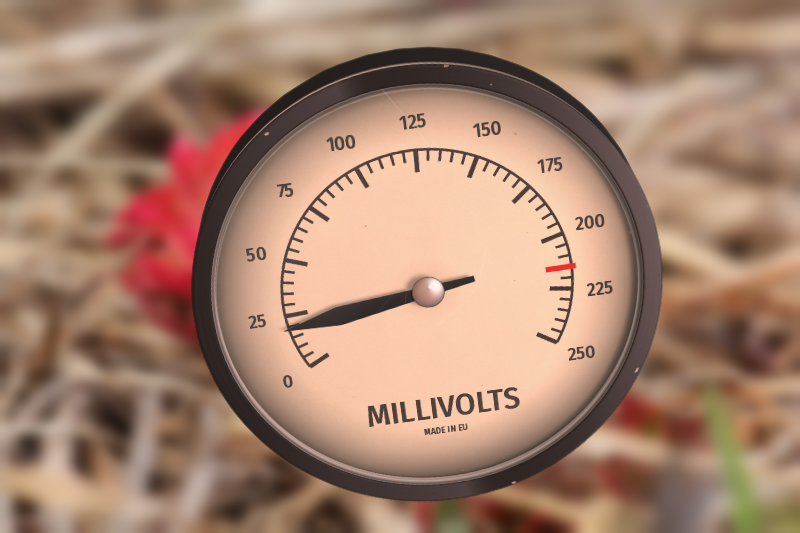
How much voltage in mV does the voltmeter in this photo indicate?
20 mV
